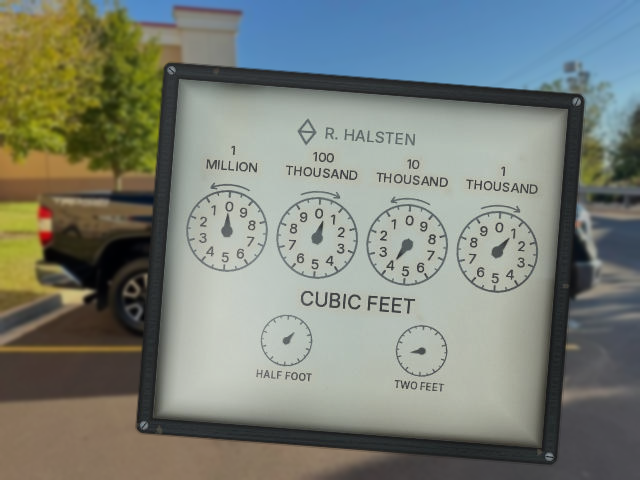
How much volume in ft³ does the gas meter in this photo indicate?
4100 ft³
